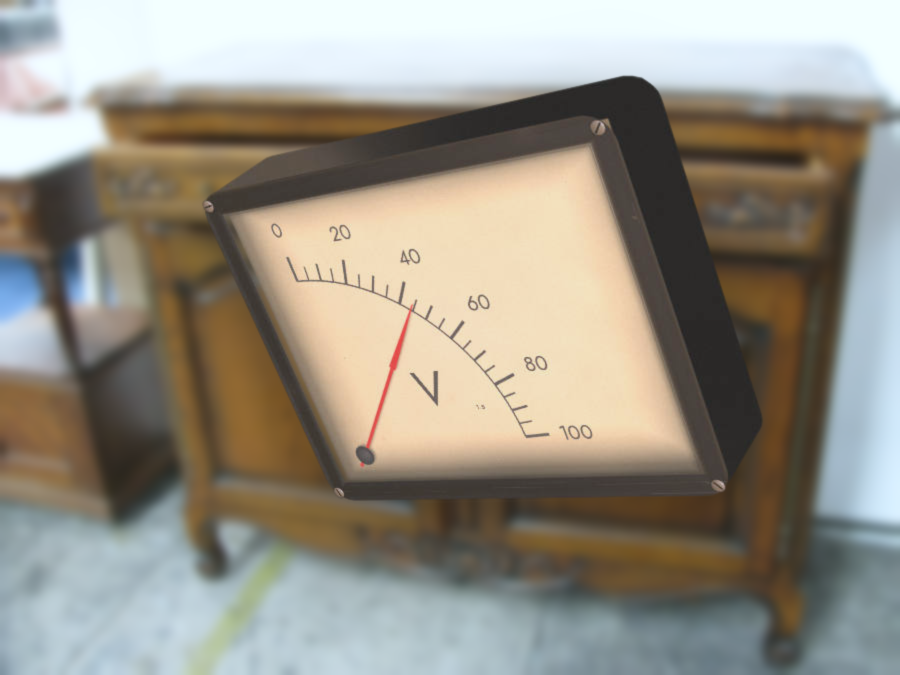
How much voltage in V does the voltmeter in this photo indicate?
45 V
